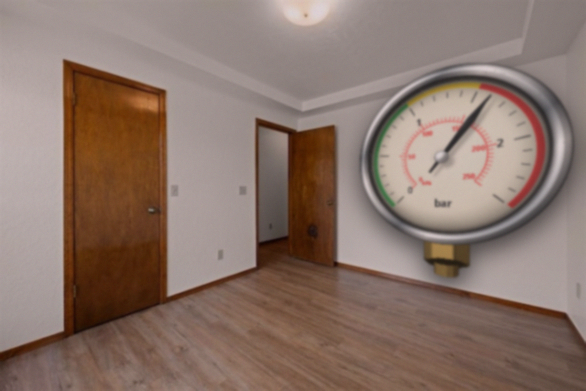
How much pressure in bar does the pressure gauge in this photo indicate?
1.6 bar
